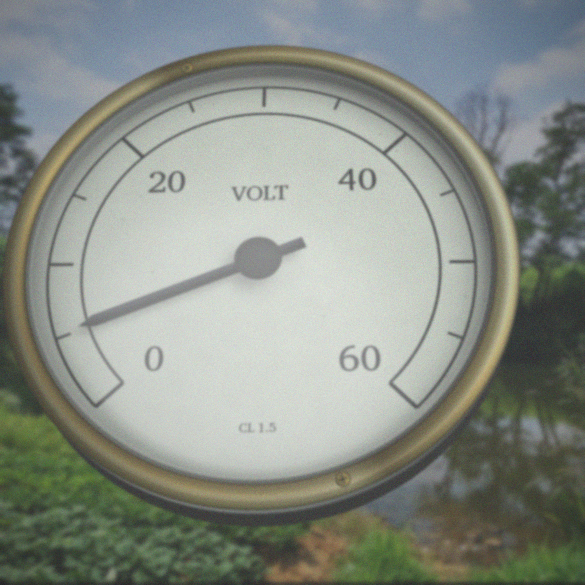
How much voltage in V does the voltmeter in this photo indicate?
5 V
